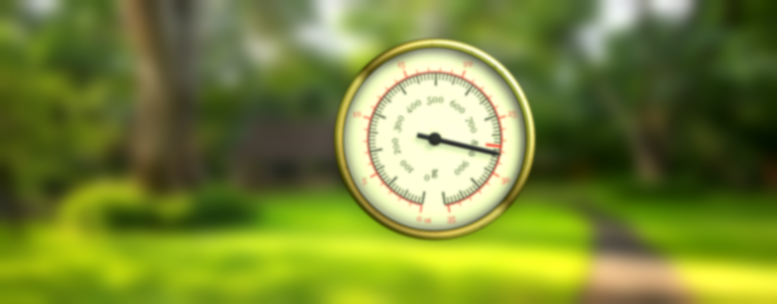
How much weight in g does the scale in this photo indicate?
800 g
